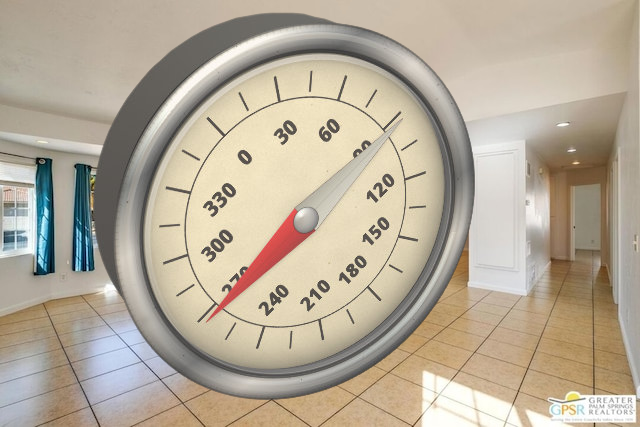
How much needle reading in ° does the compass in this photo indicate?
270 °
